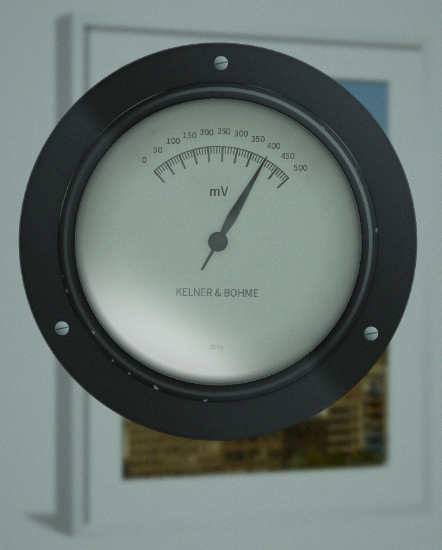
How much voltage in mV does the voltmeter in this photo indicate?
400 mV
